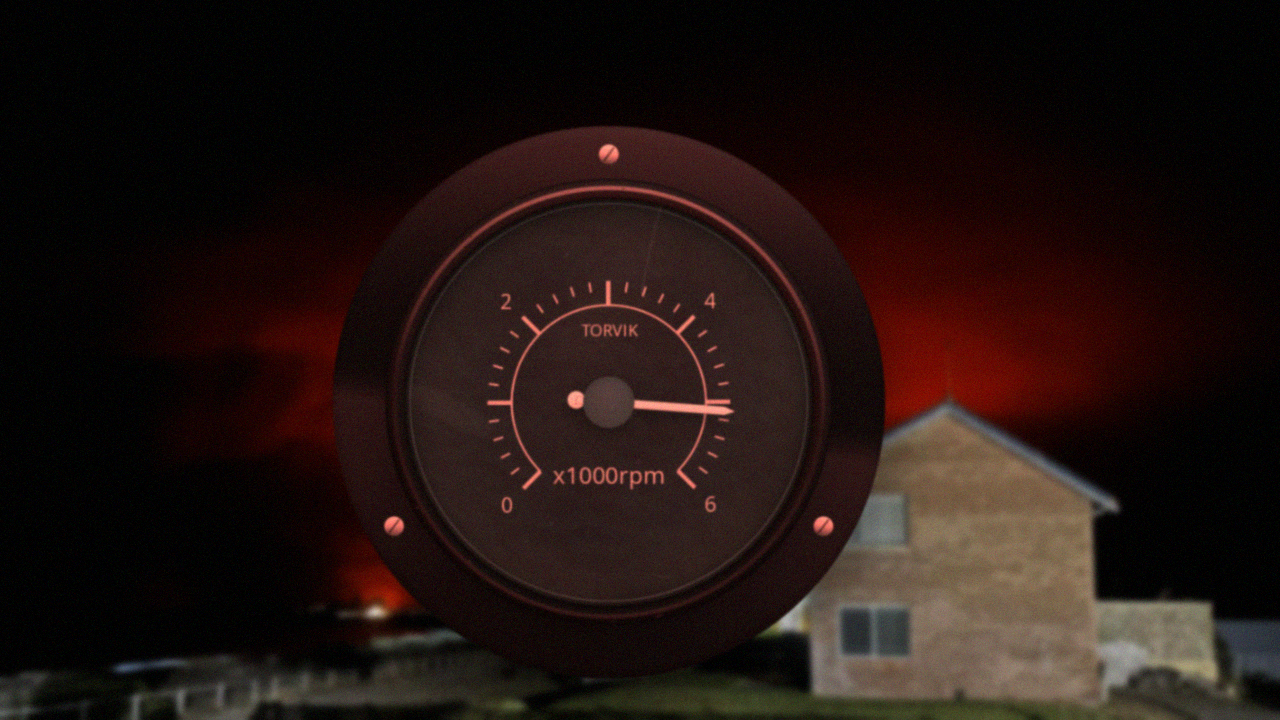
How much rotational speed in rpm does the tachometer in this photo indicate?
5100 rpm
